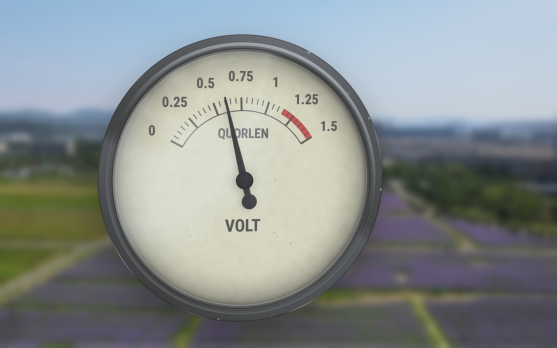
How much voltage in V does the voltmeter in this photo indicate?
0.6 V
